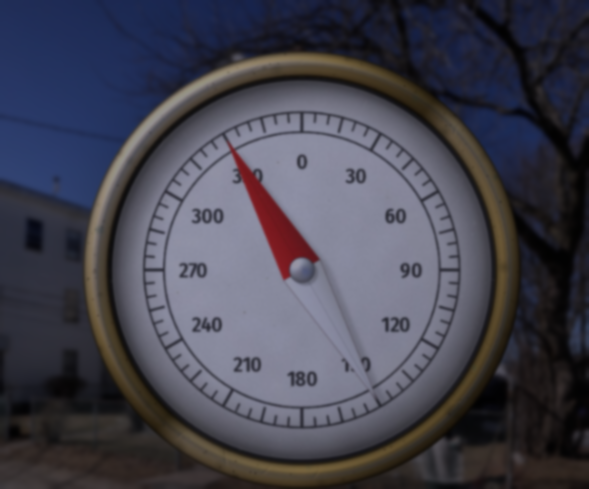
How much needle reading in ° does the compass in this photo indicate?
330 °
